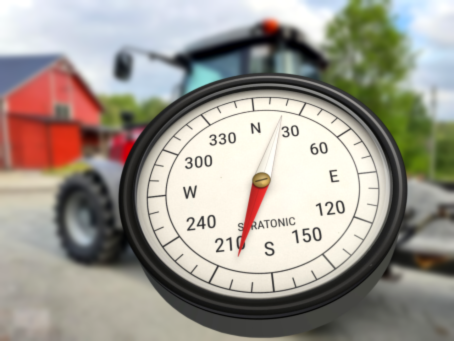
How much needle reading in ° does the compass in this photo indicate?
200 °
